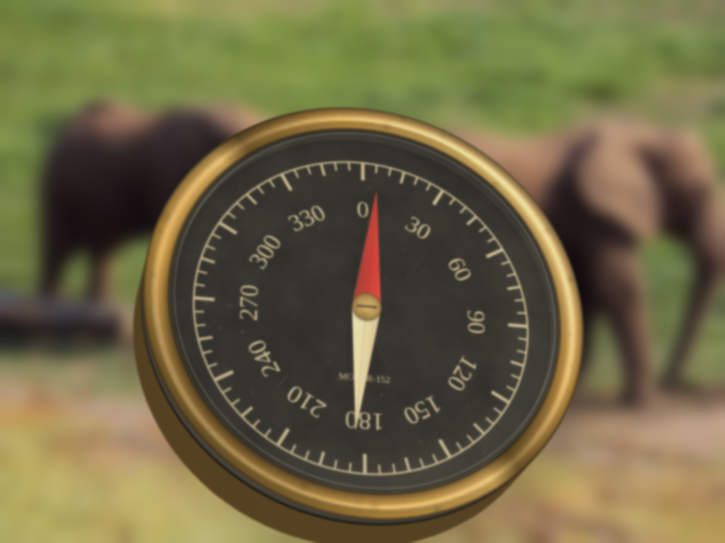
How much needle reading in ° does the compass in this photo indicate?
5 °
